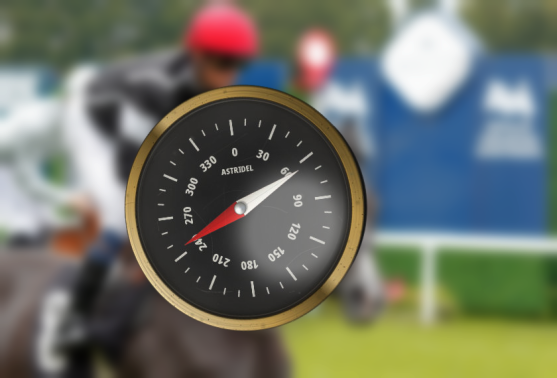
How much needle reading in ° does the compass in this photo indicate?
245 °
